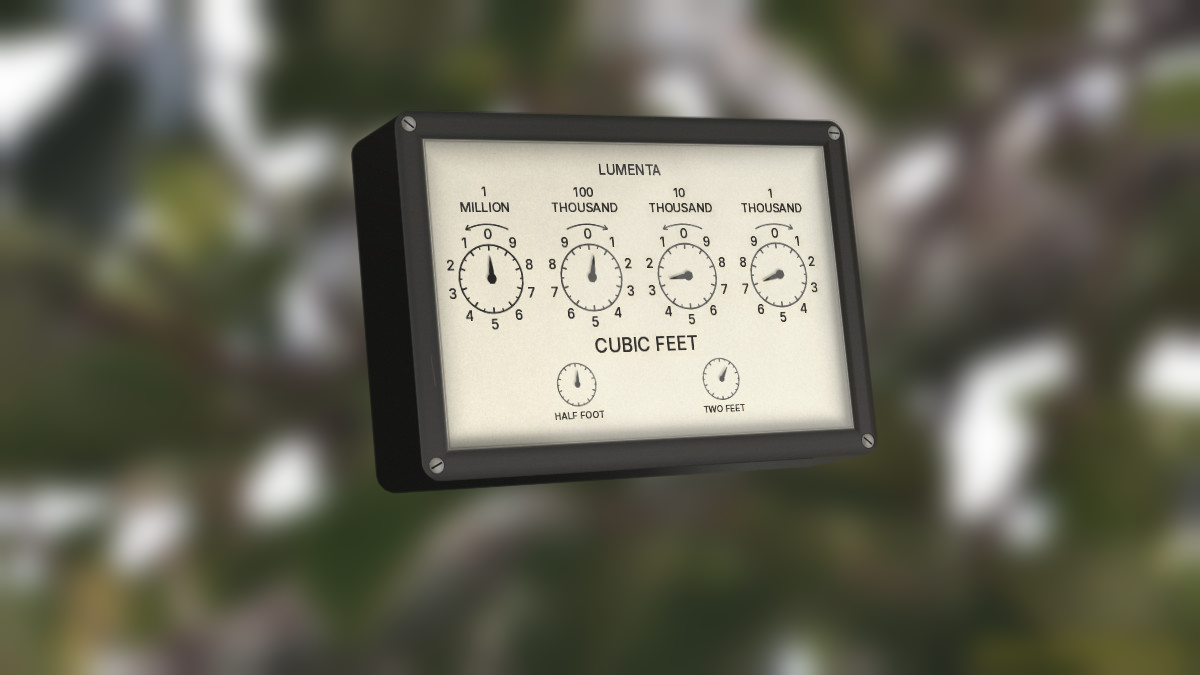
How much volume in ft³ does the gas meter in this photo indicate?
2700 ft³
